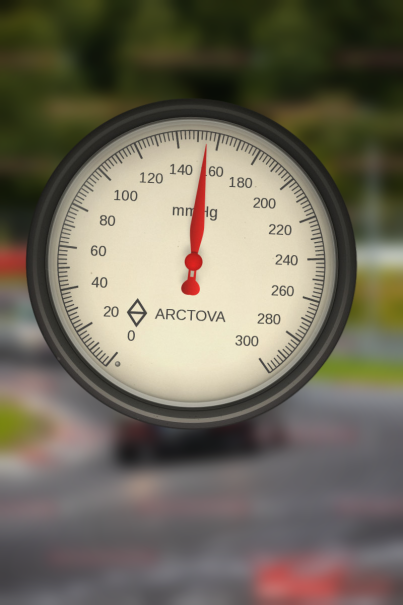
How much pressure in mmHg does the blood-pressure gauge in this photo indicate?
154 mmHg
